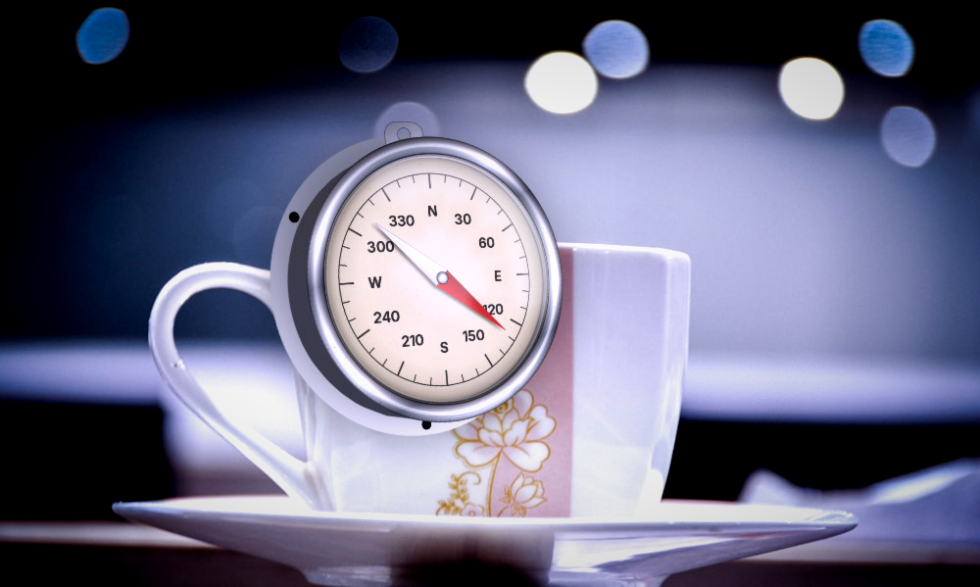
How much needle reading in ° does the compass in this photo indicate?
130 °
